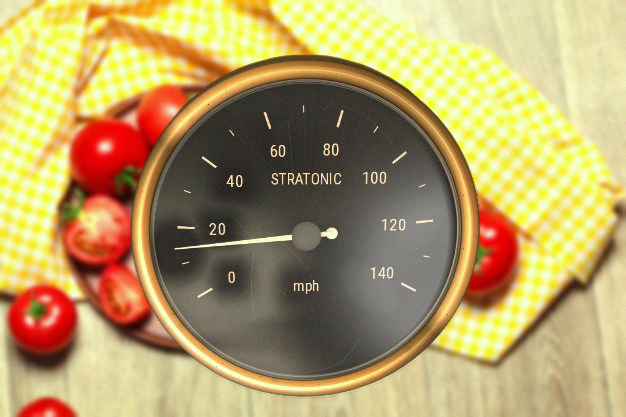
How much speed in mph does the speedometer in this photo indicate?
15 mph
